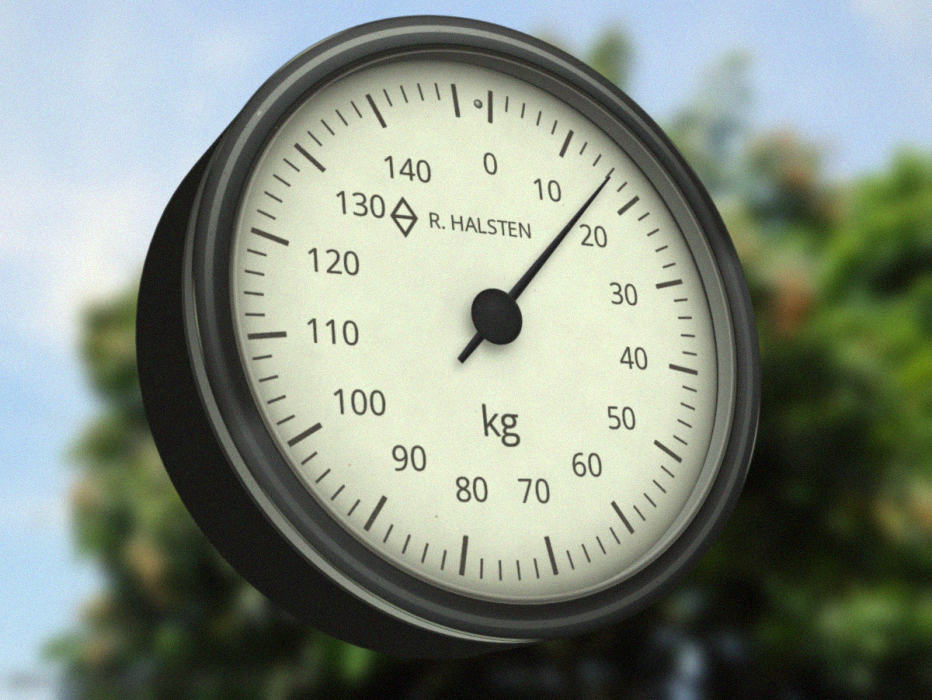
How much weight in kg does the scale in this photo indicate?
16 kg
